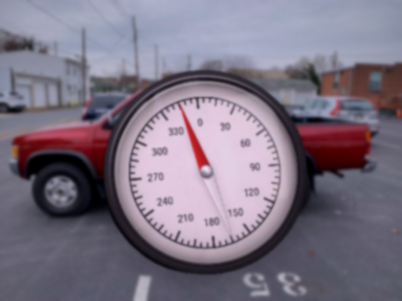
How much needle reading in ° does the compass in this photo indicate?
345 °
